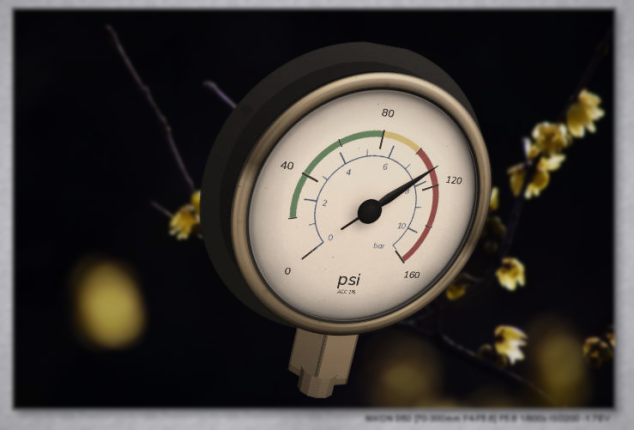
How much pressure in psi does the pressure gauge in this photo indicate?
110 psi
